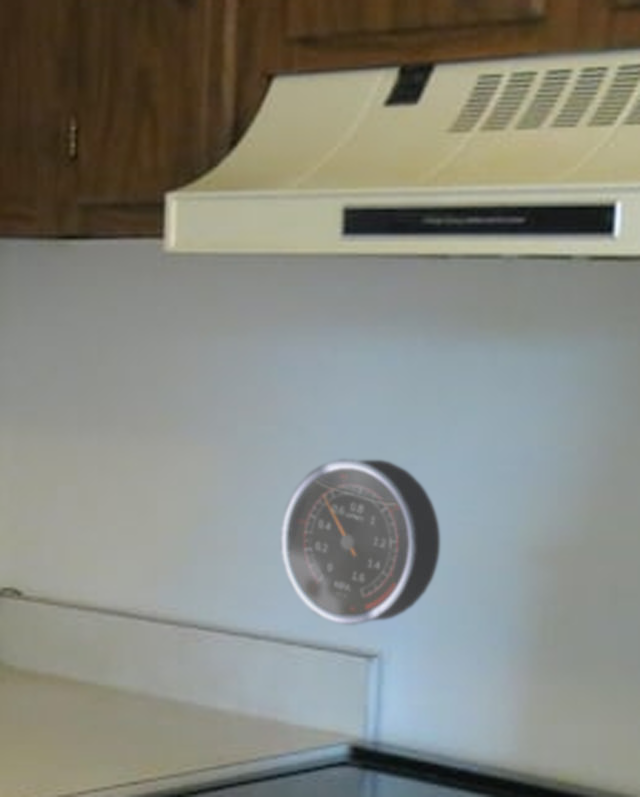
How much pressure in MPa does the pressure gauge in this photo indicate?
0.55 MPa
